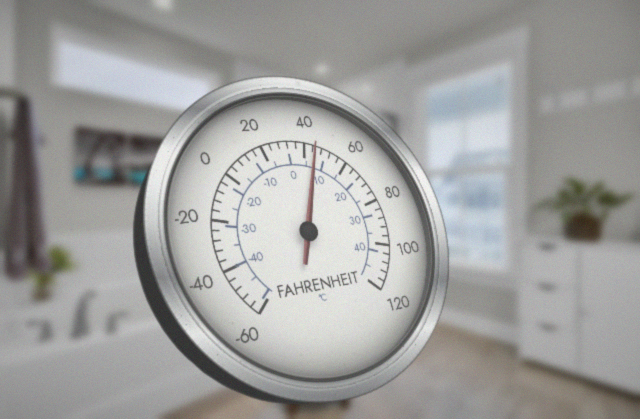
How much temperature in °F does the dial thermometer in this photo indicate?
44 °F
